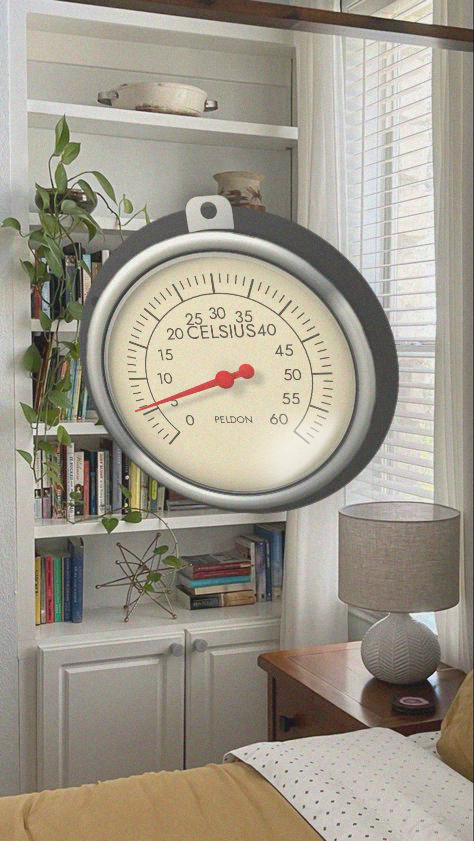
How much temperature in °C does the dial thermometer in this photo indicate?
6 °C
